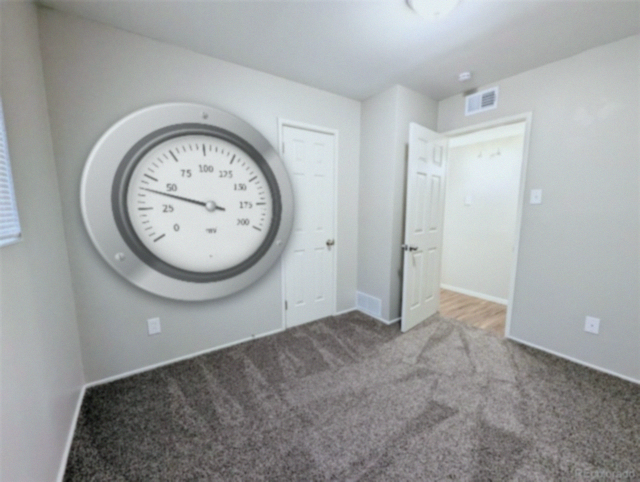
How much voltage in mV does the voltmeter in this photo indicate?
40 mV
